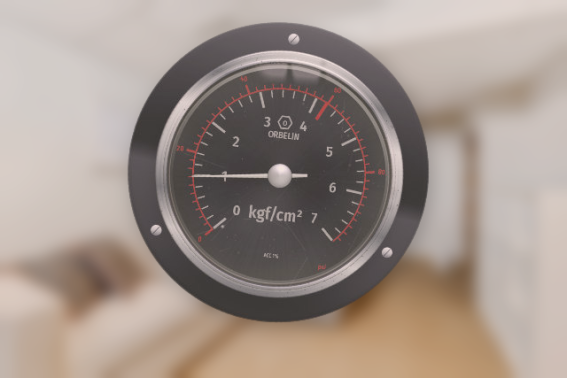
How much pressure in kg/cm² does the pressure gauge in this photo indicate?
1 kg/cm²
